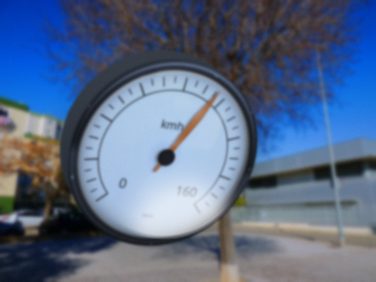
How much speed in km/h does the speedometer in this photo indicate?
95 km/h
